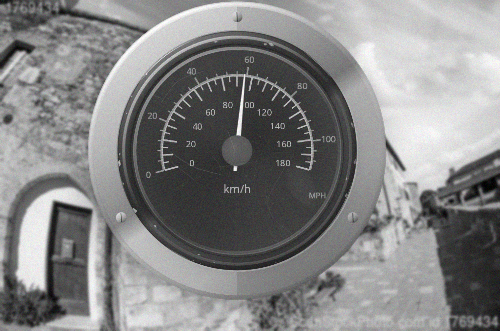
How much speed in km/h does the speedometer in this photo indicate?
95 km/h
